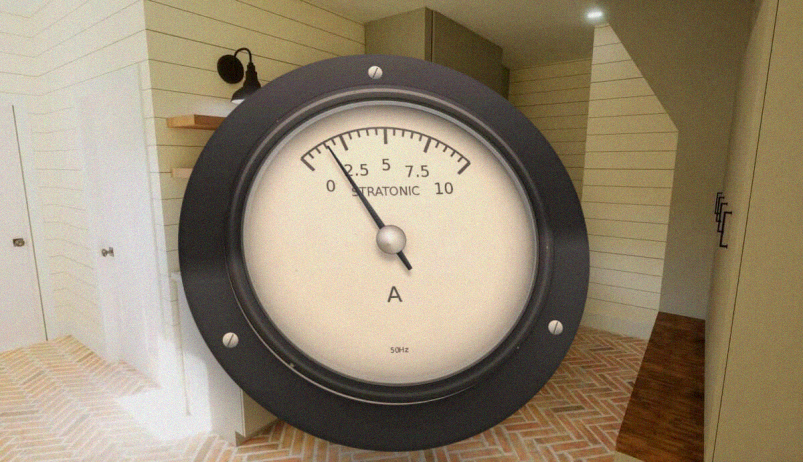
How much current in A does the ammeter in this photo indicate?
1.5 A
